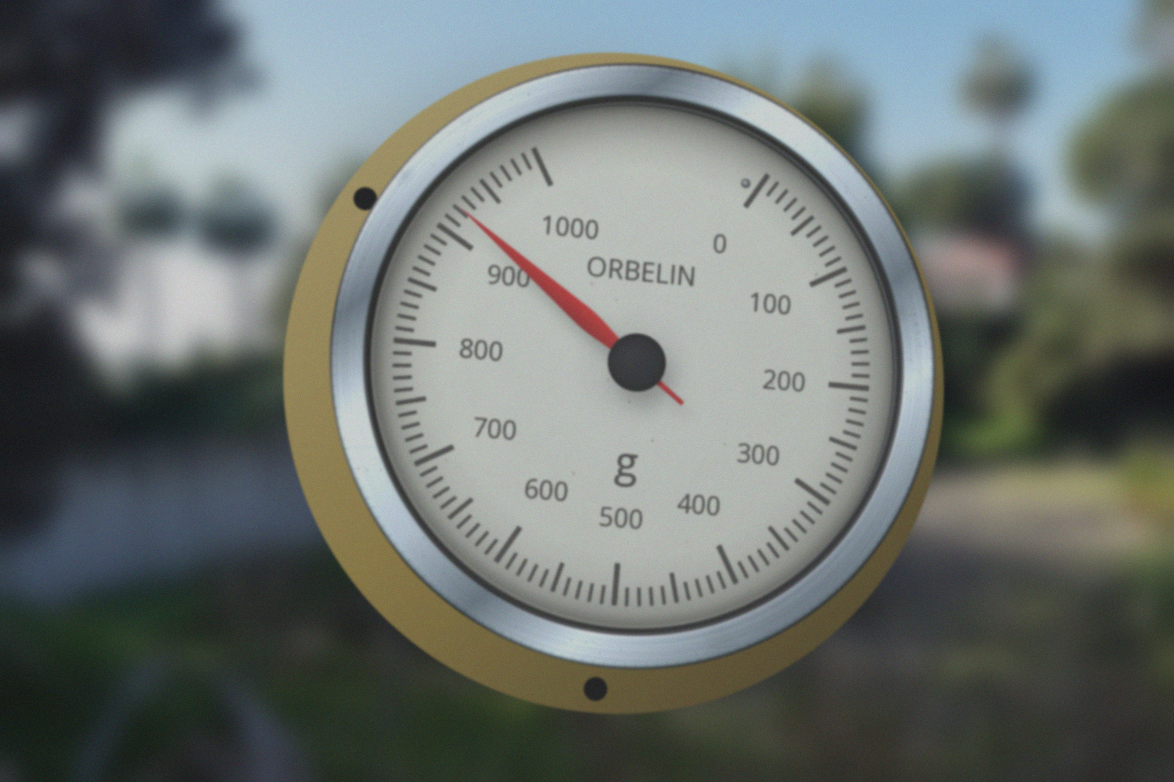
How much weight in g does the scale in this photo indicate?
920 g
